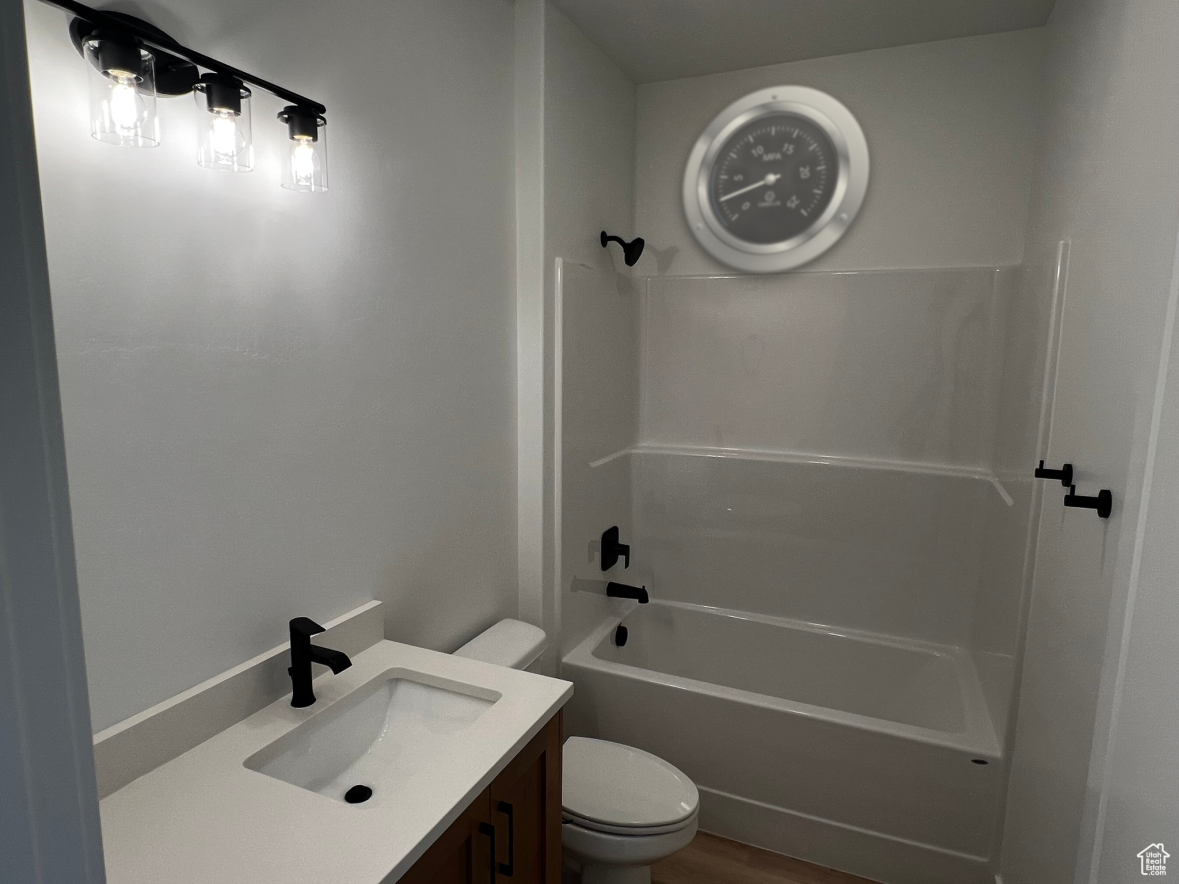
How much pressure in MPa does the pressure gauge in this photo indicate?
2.5 MPa
